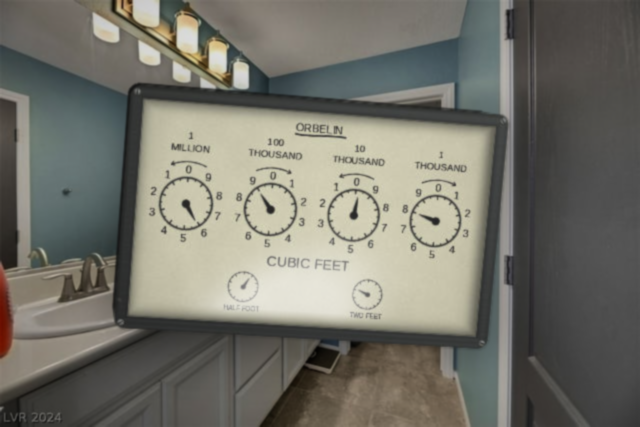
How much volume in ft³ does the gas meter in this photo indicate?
589800 ft³
